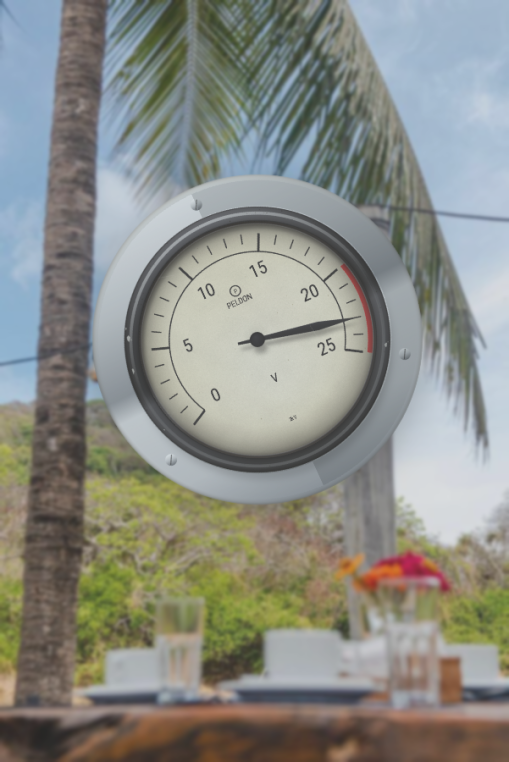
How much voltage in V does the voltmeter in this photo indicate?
23 V
